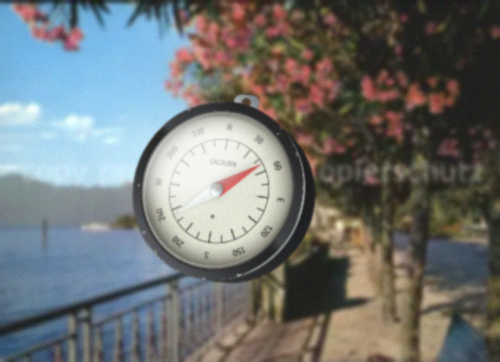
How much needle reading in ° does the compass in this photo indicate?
52.5 °
